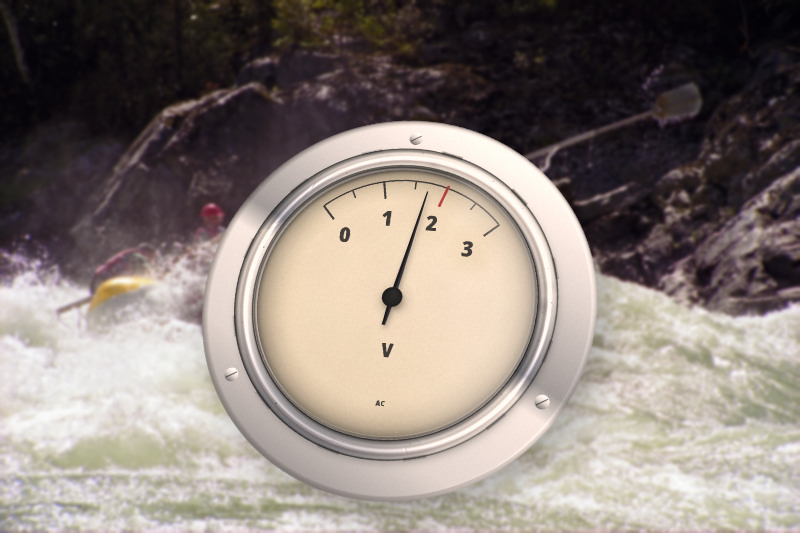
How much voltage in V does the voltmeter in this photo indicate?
1.75 V
